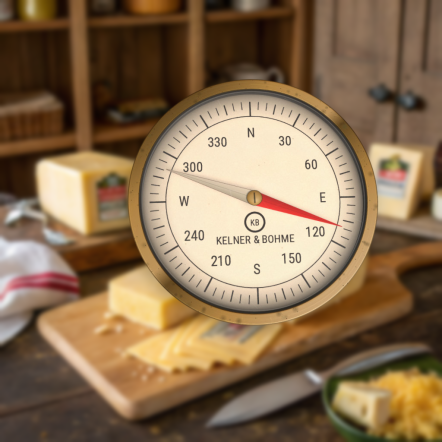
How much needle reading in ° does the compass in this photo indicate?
110 °
